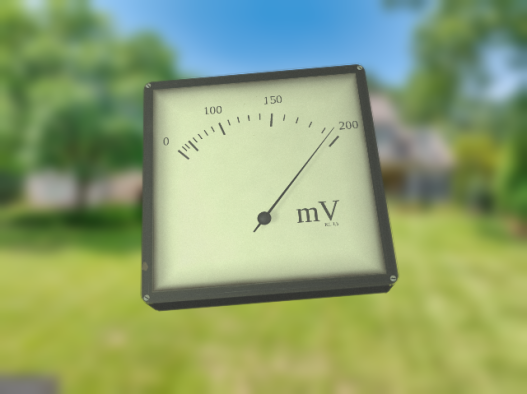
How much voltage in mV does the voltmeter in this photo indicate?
195 mV
